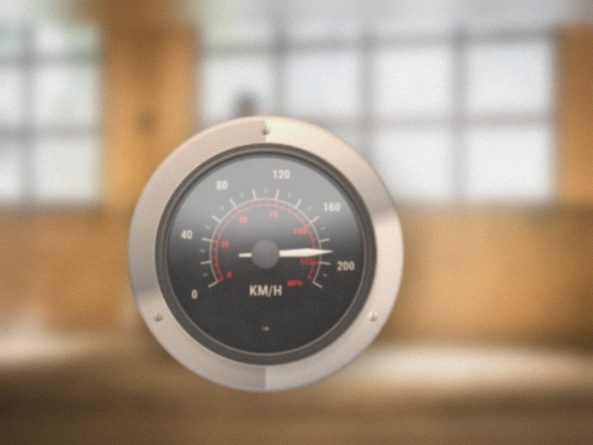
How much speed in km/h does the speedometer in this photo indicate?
190 km/h
